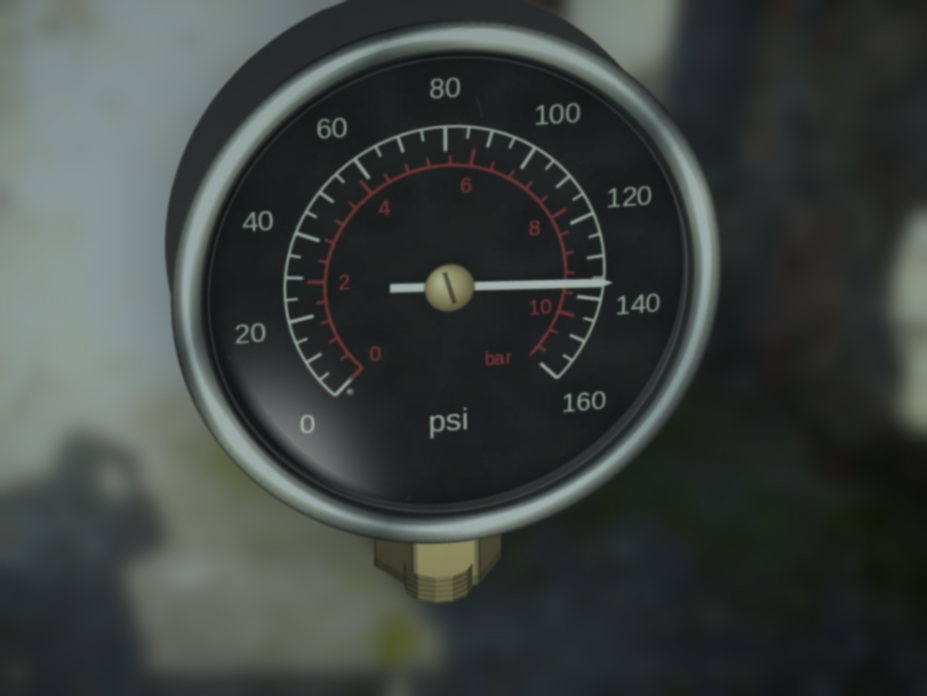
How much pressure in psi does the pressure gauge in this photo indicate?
135 psi
